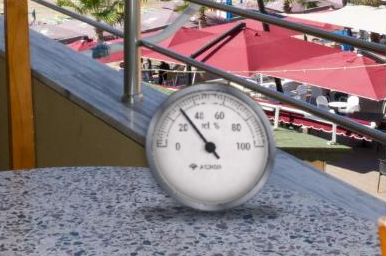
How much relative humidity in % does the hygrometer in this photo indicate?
30 %
